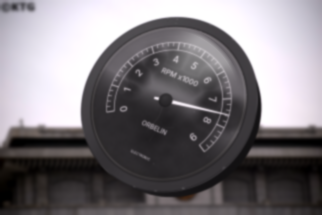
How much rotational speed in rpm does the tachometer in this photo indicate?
7600 rpm
